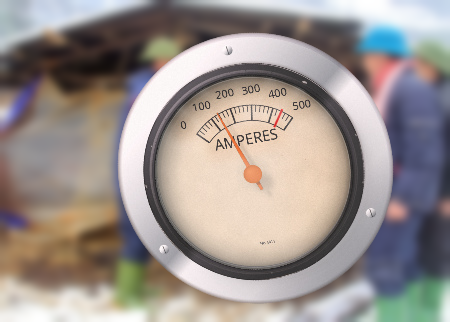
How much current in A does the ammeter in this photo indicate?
140 A
